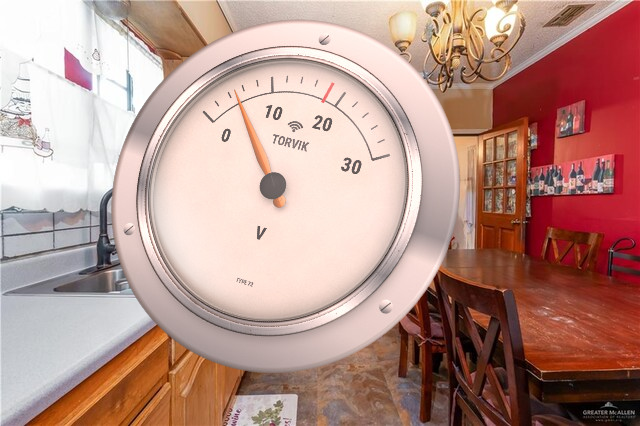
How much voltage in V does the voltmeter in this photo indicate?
5 V
